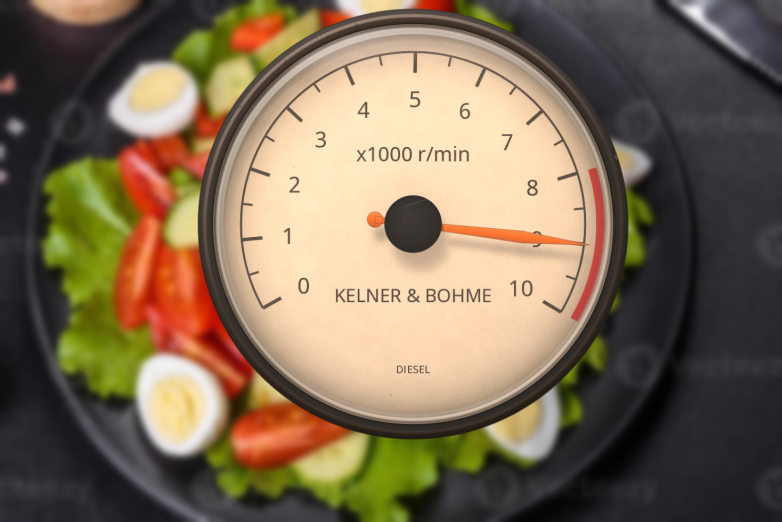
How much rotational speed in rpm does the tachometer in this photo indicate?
9000 rpm
